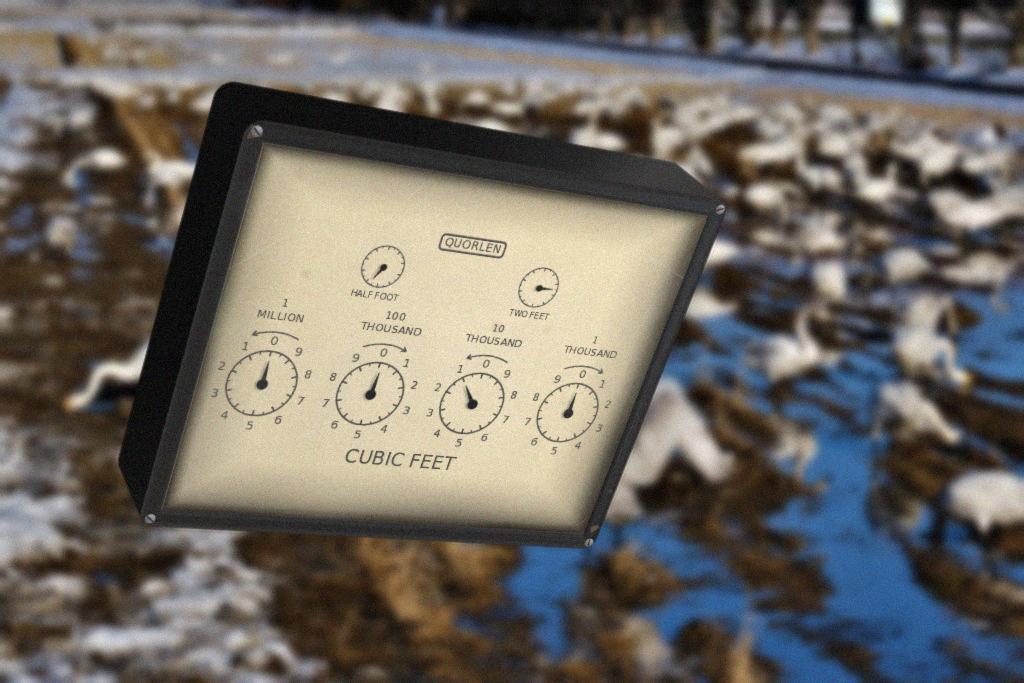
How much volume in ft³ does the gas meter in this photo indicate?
1000 ft³
